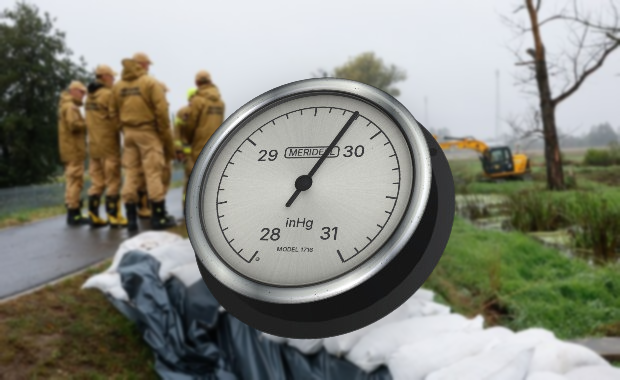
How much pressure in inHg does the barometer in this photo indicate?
29.8 inHg
